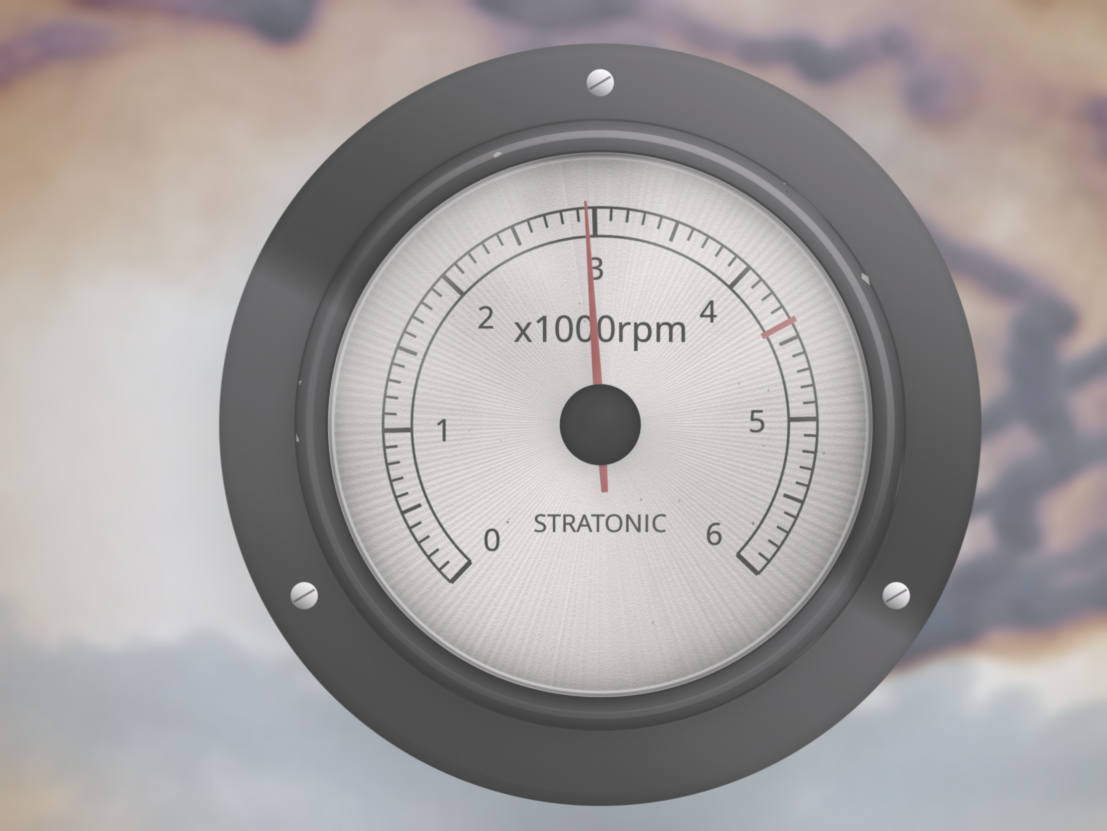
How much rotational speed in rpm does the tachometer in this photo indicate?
2950 rpm
